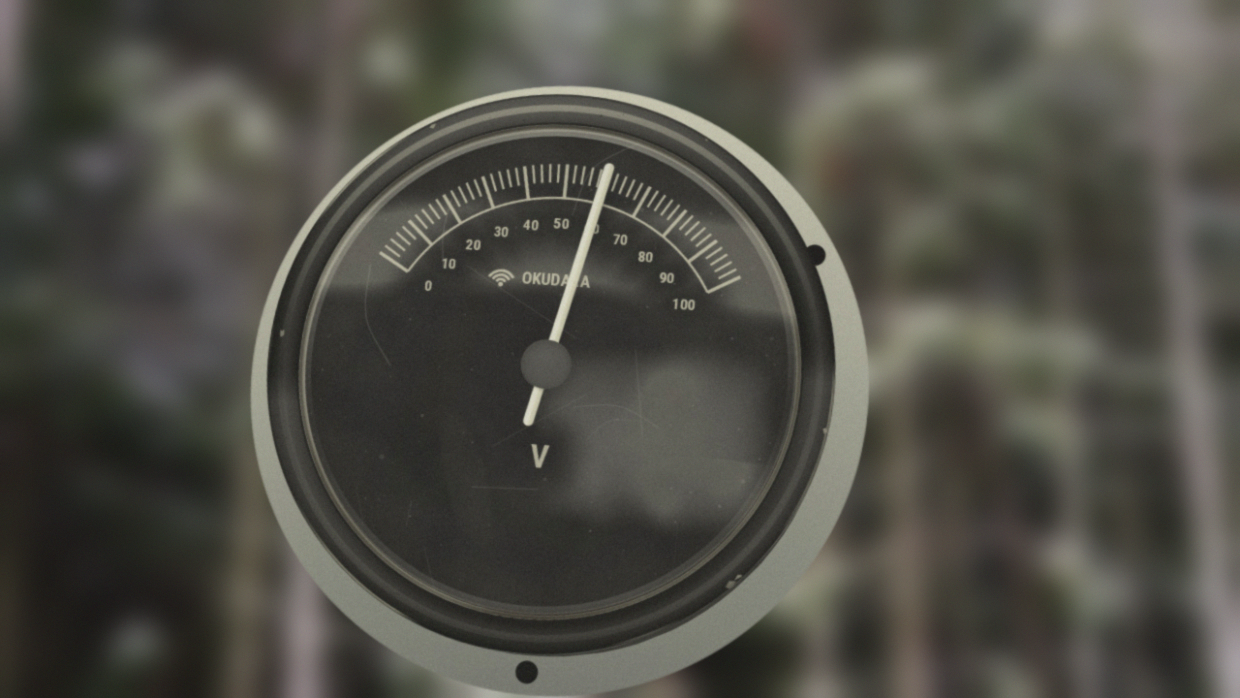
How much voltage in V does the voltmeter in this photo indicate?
60 V
